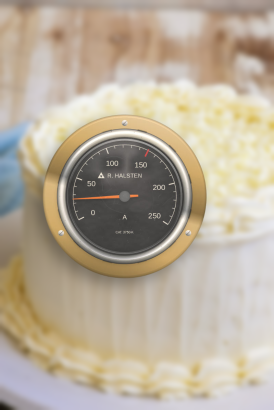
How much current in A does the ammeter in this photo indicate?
25 A
